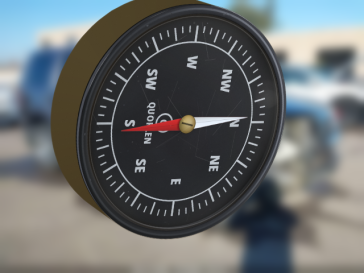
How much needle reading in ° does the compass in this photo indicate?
175 °
